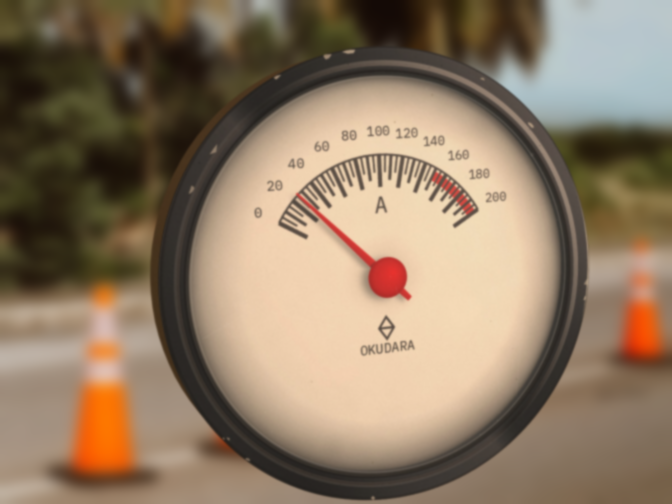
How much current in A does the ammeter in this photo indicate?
25 A
